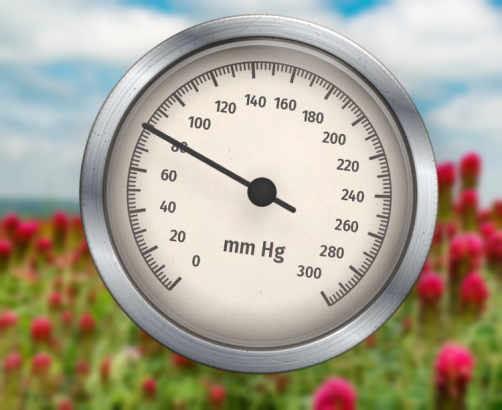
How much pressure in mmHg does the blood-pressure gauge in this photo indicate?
80 mmHg
